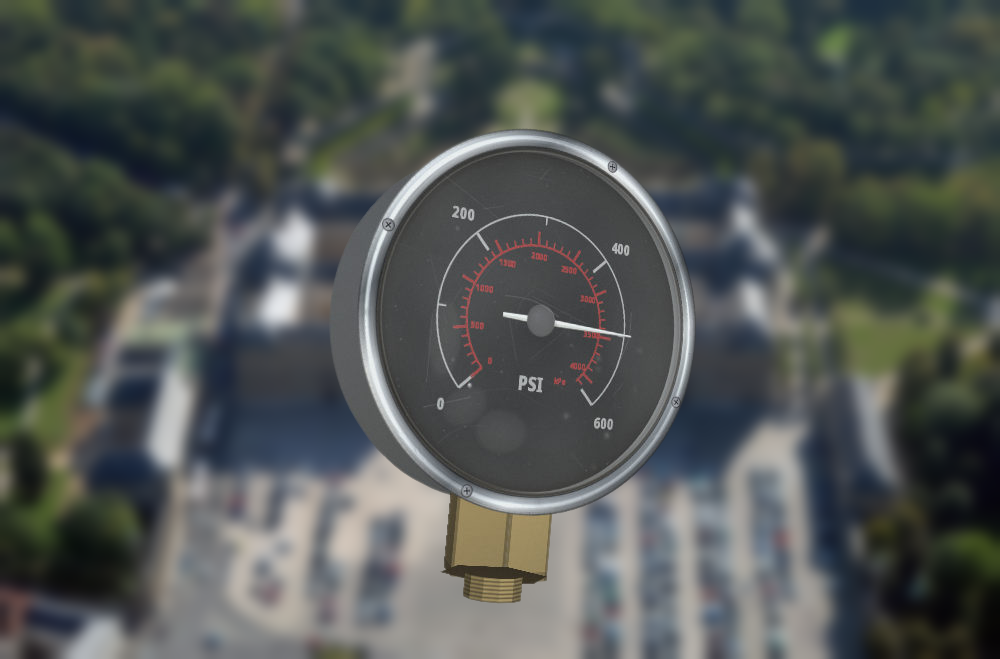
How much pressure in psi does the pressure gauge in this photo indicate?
500 psi
